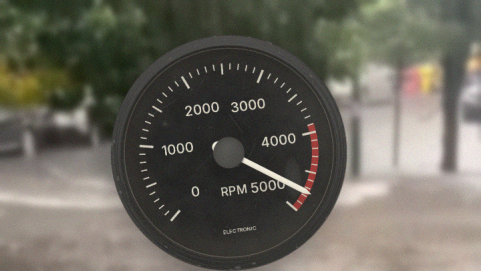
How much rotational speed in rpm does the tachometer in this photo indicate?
4750 rpm
